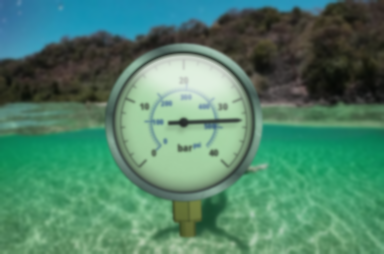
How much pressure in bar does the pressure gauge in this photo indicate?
33 bar
